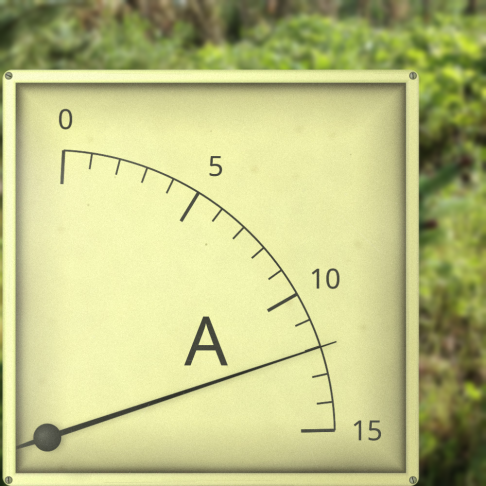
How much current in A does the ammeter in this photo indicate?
12 A
